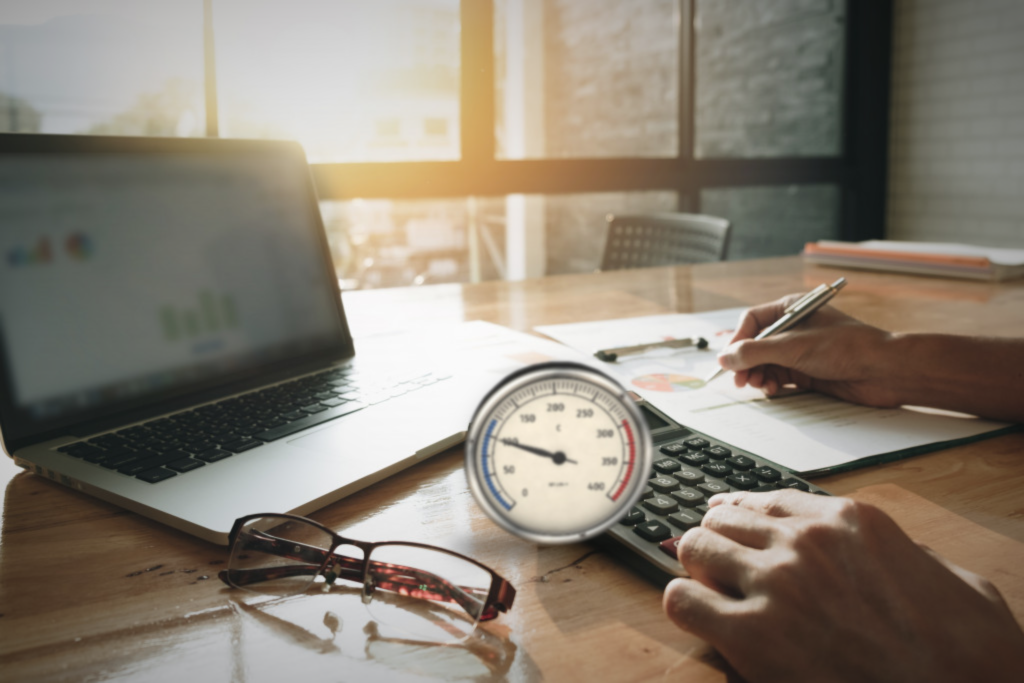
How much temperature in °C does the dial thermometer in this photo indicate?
100 °C
